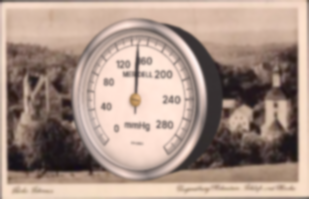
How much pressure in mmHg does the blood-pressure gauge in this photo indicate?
150 mmHg
